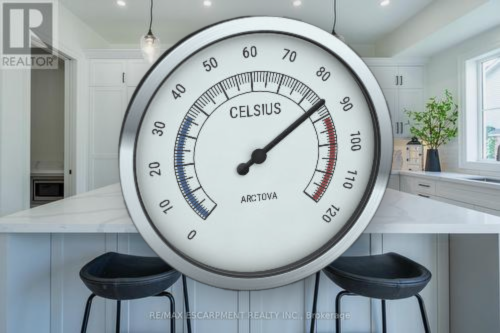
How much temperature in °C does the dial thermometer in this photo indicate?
85 °C
